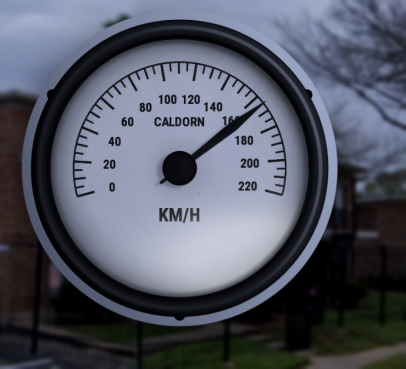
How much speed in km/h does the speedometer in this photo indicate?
165 km/h
